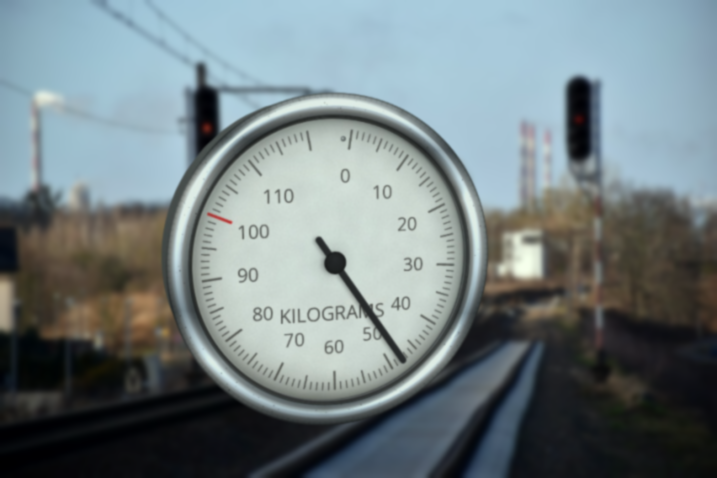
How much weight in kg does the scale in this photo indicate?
48 kg
